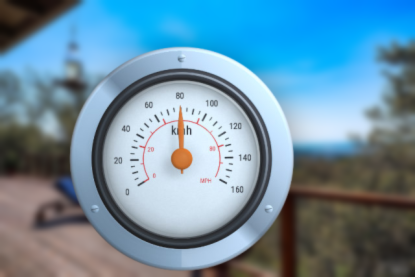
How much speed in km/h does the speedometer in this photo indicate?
80 km/h
